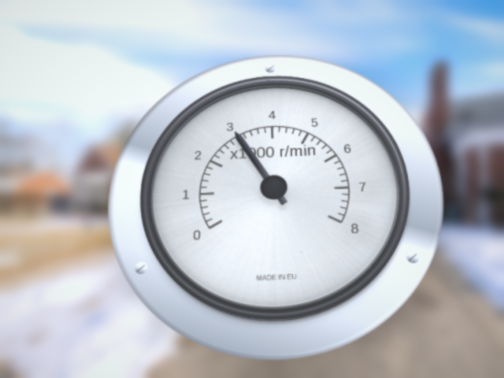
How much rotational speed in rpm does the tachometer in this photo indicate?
3000 rpm
